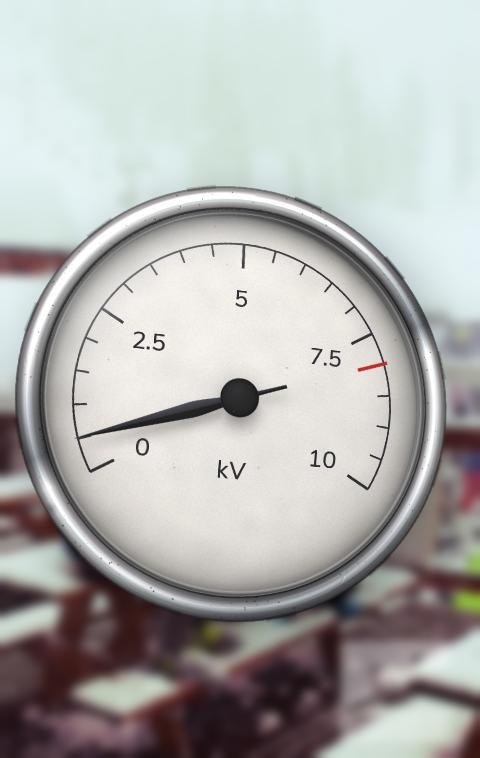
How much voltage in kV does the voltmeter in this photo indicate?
0.5 kV
